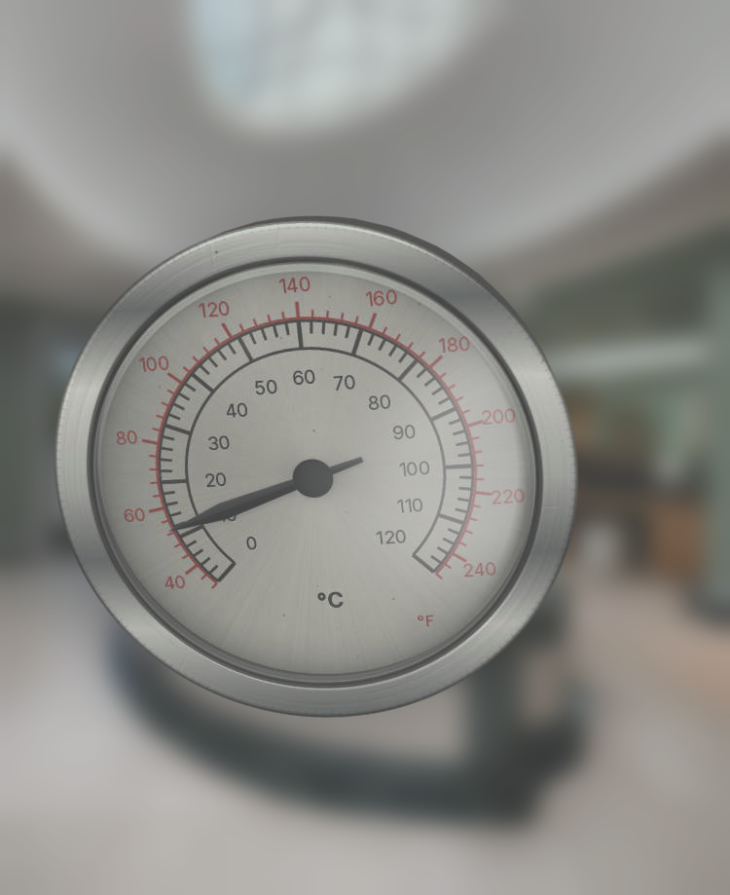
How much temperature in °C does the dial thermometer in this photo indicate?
12 °C
